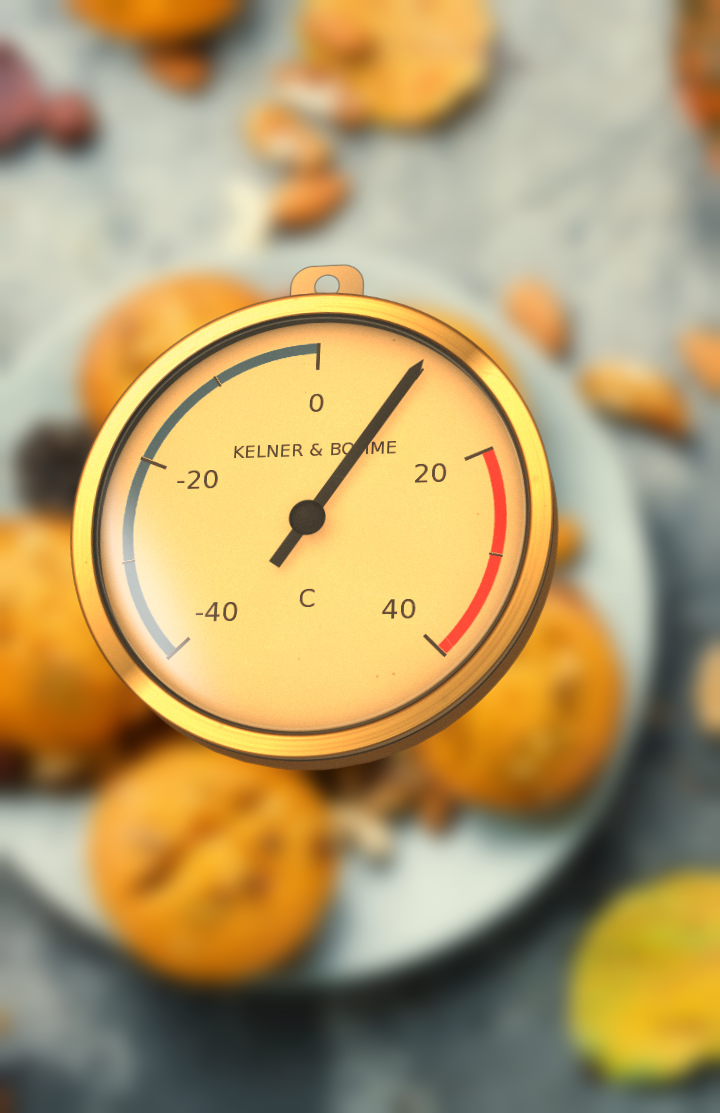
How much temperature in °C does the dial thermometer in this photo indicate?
10 °C
